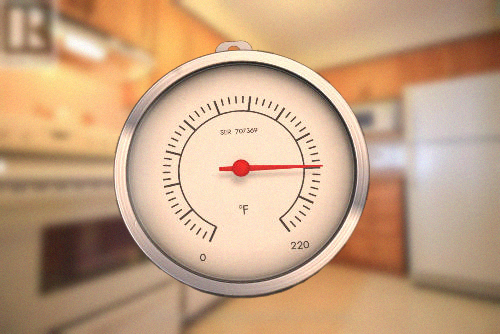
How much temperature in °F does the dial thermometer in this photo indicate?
180 °F
